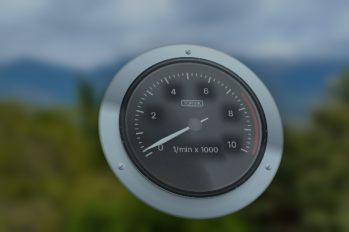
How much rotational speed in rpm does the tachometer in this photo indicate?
200 rpm
